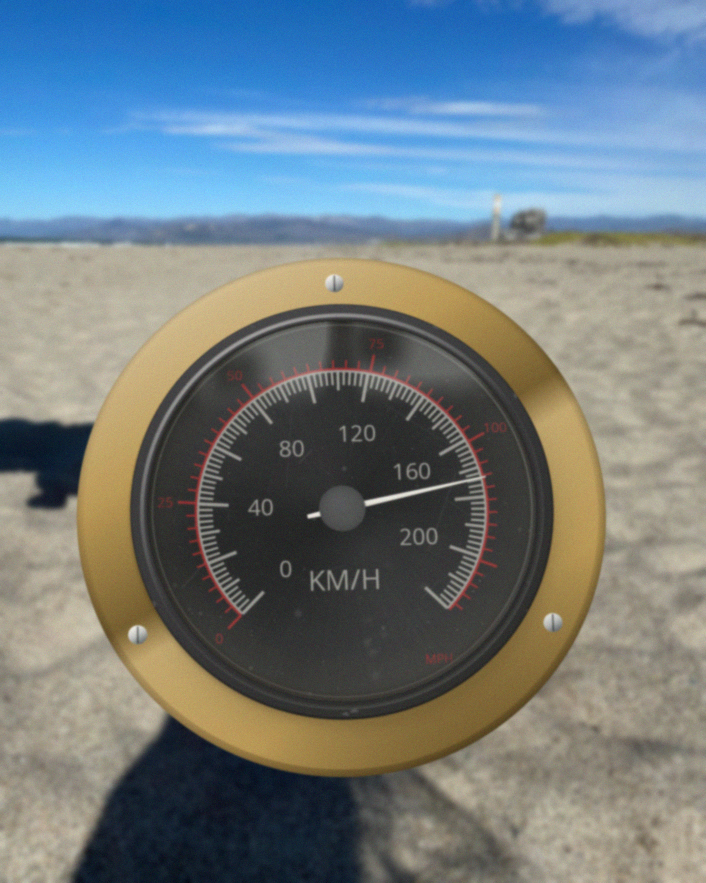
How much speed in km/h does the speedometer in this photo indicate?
174 km/h
